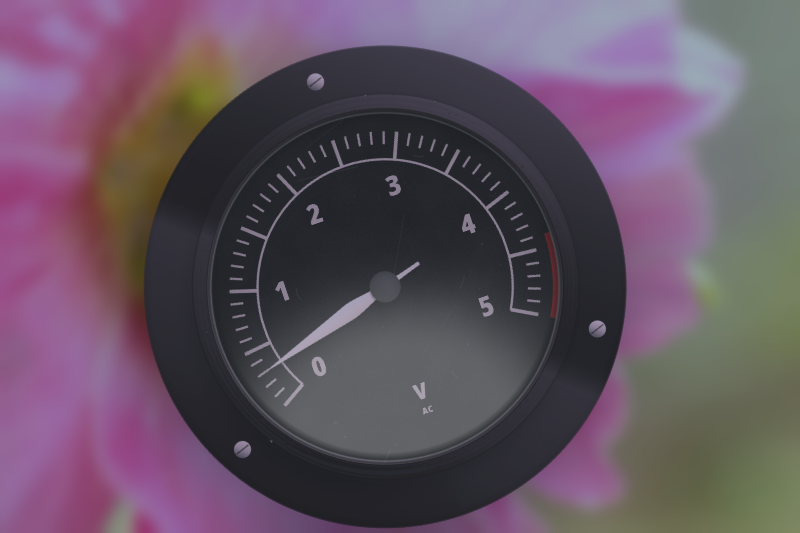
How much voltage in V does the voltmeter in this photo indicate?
0.3 V
